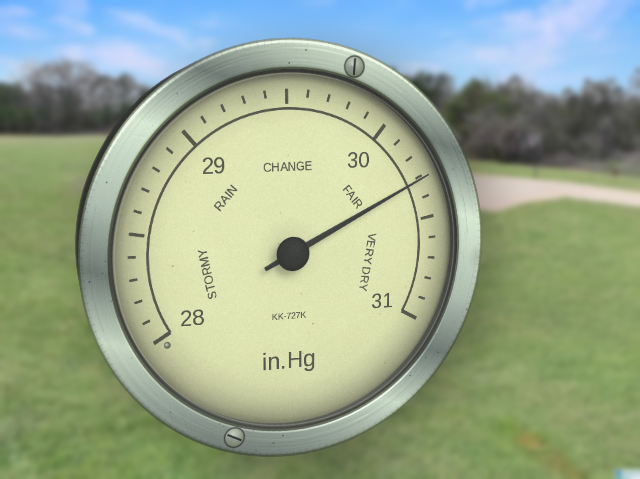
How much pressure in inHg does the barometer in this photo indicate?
30.3 inHg
